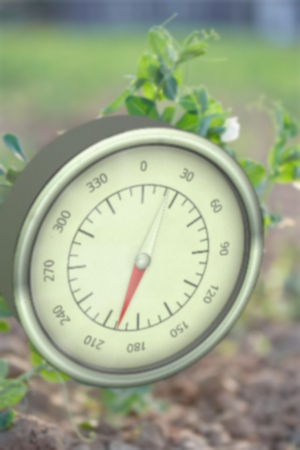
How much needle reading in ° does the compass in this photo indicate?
200 °
